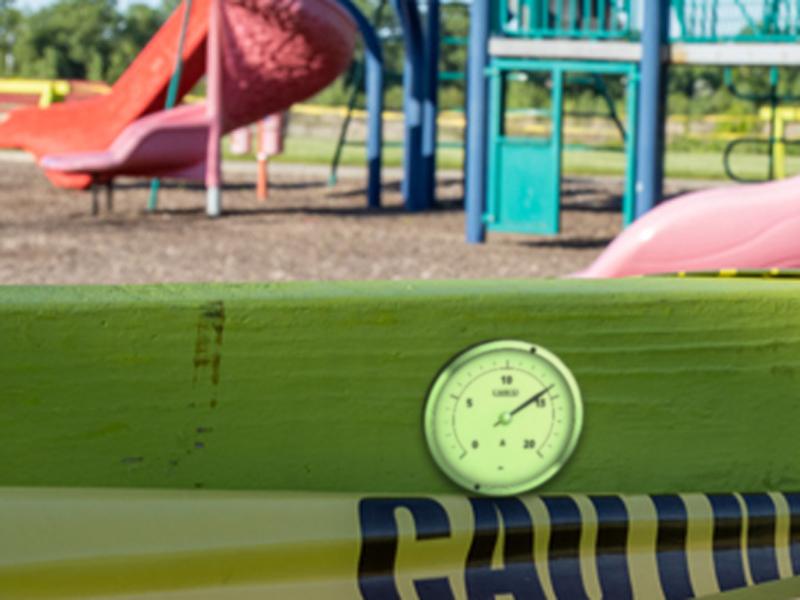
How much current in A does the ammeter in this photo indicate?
14 A
